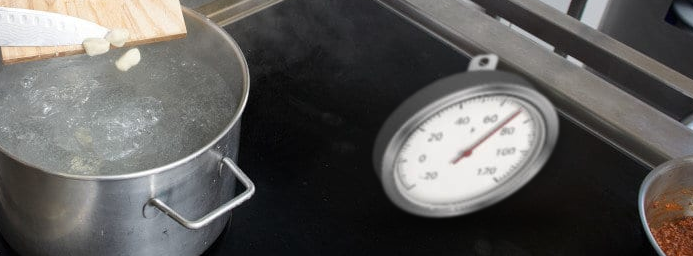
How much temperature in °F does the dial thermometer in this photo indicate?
70 °F
